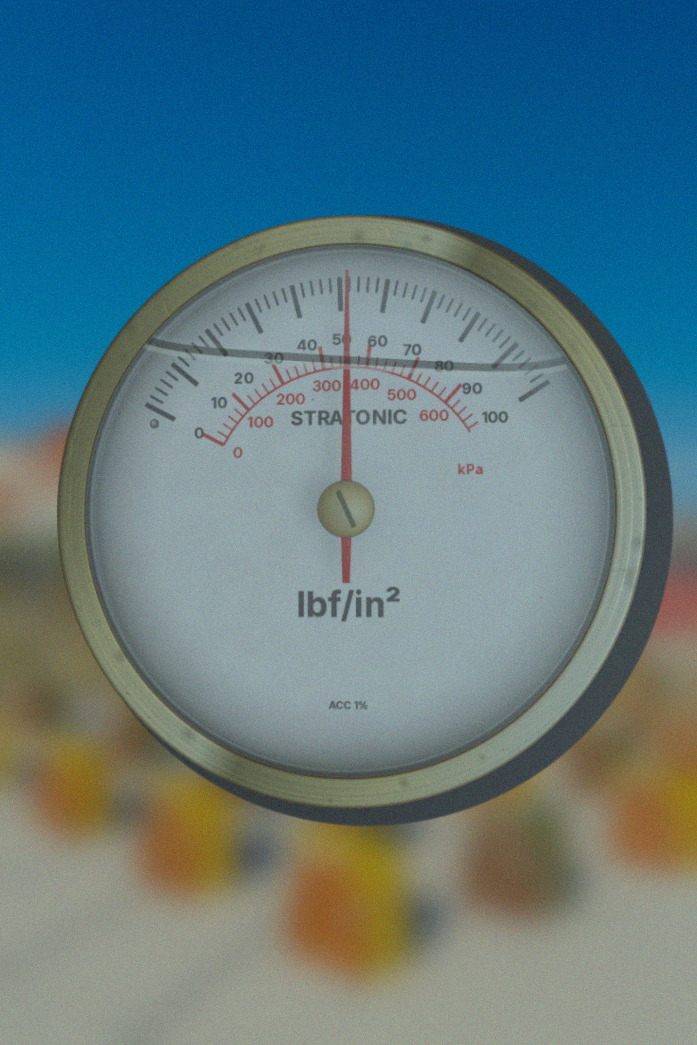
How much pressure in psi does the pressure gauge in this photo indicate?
52 psi
